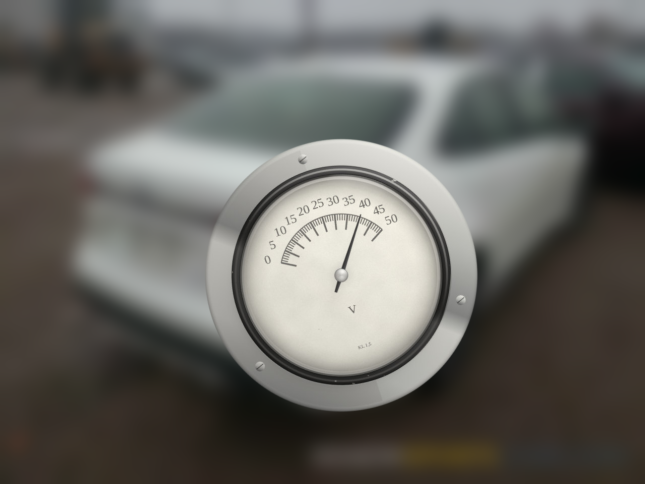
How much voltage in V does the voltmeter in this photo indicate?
40 V
